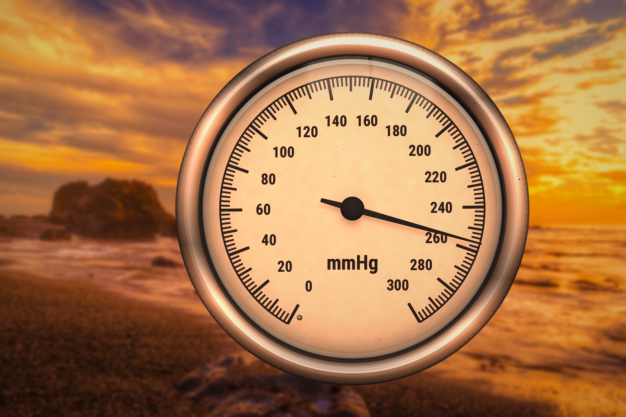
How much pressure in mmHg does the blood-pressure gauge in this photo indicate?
256 mmHg
